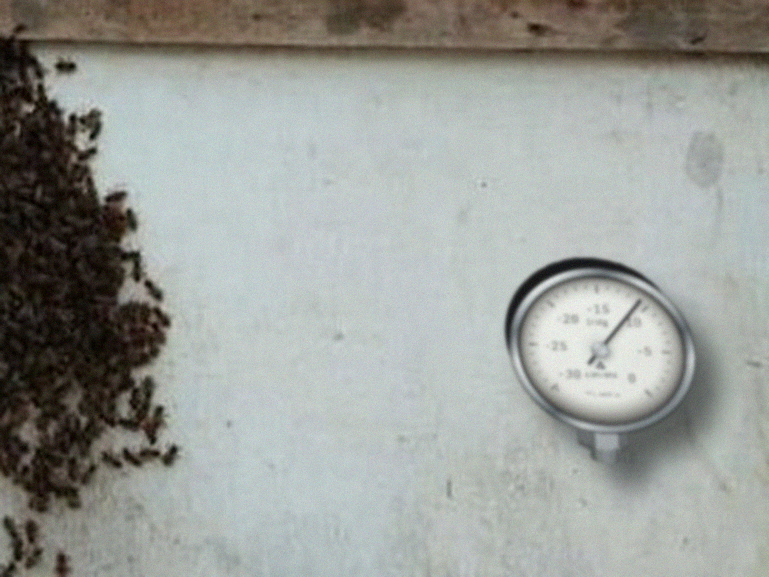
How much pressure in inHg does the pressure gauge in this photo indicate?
-11 inHg
